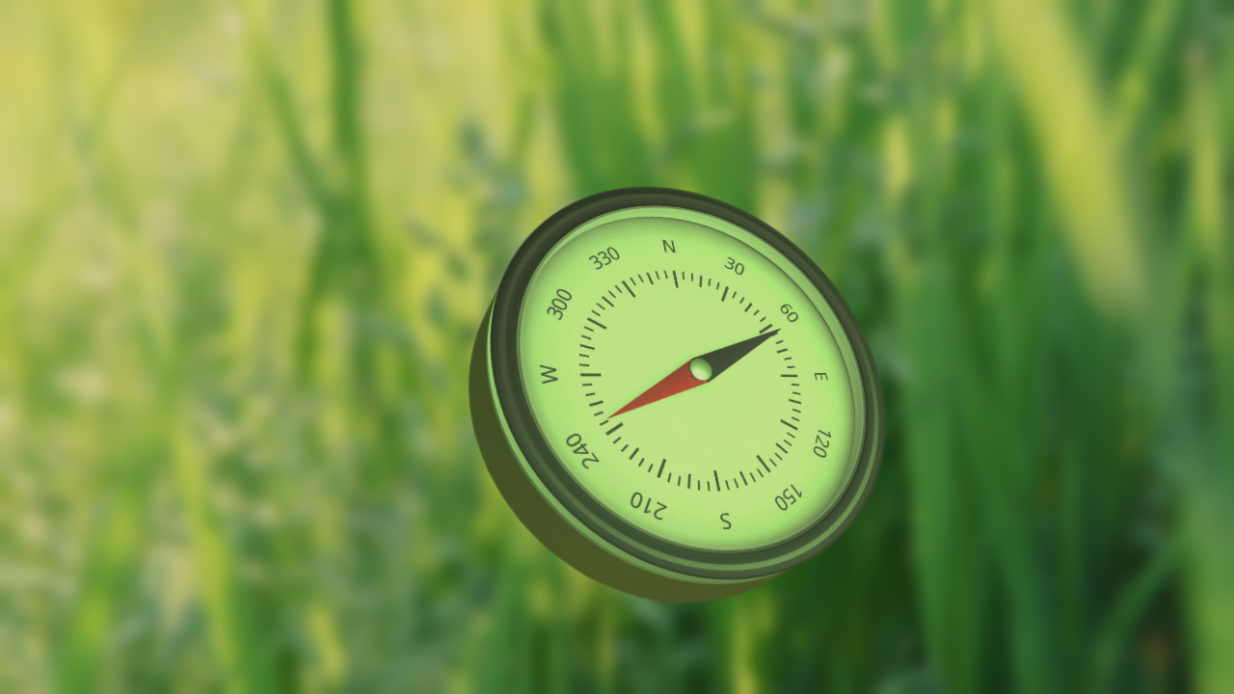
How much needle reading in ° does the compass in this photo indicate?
245 °
